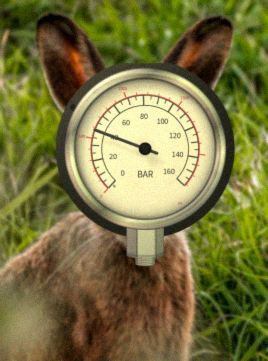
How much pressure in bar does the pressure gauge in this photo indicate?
40 bar
